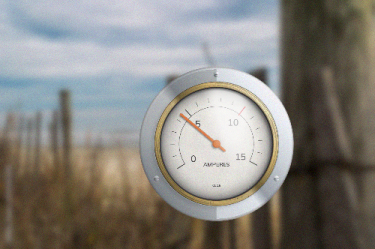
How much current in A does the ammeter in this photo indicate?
4.5 A
